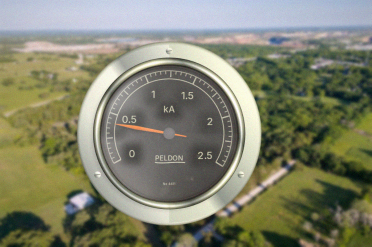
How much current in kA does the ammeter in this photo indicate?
0.4 kA
